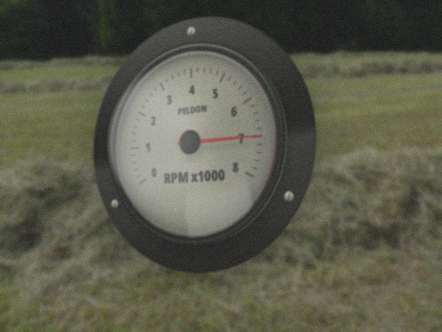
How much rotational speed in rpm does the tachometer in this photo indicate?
7000 rpm
